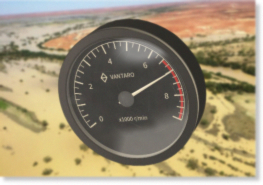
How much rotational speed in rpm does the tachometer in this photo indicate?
7000 rpm
